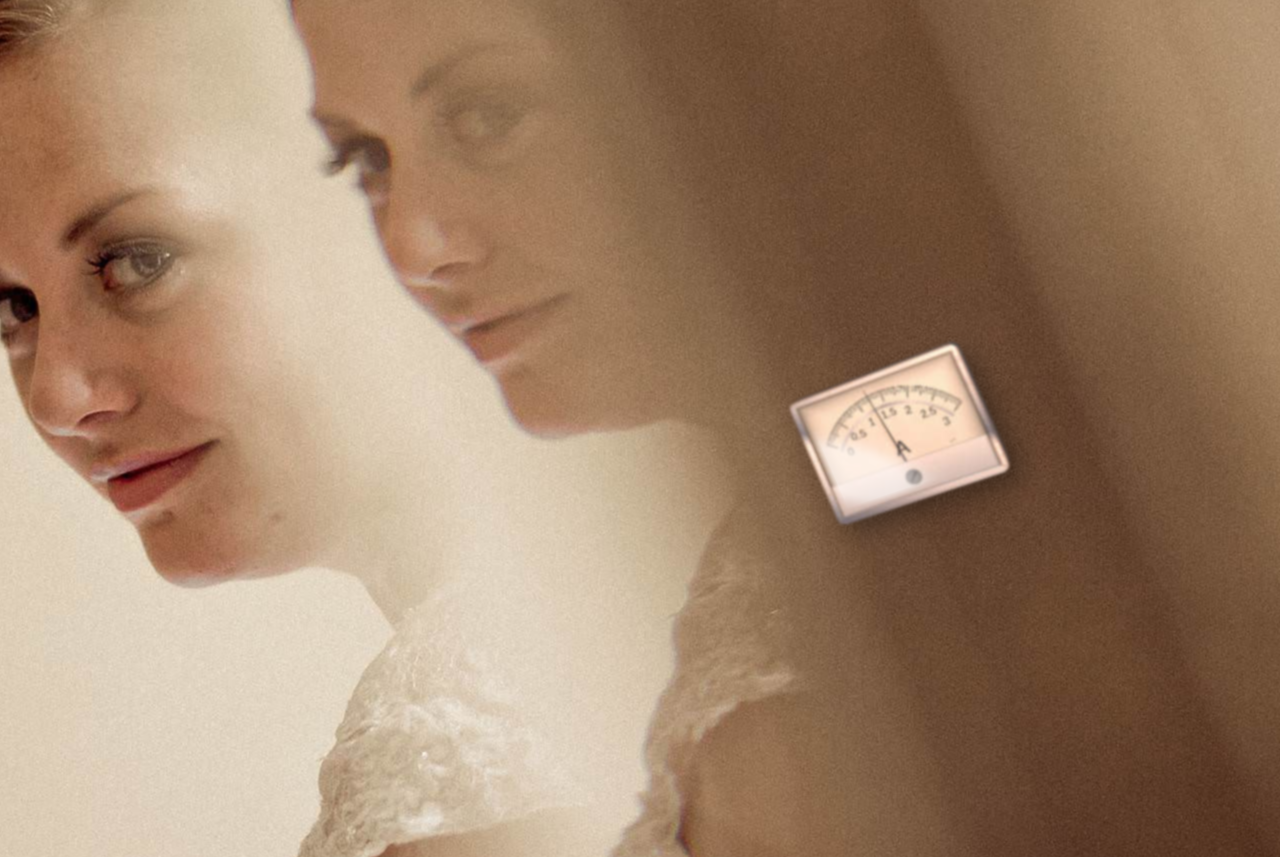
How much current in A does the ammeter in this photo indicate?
1.25 A
